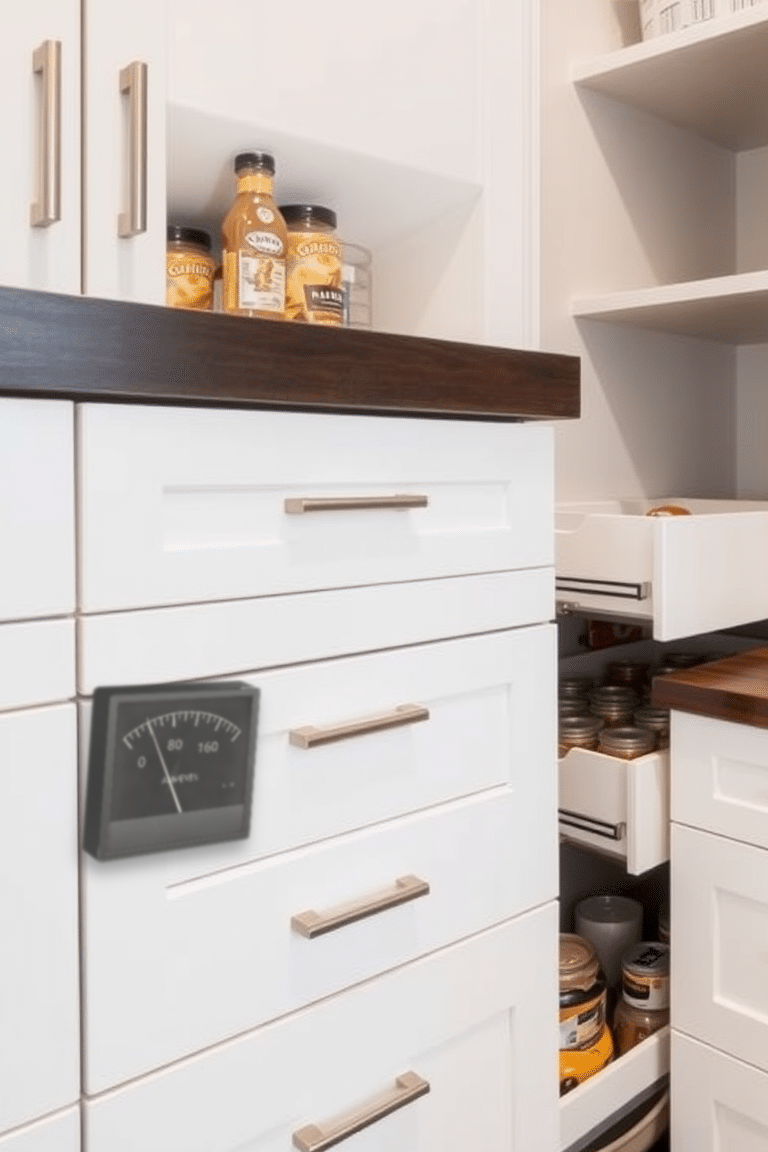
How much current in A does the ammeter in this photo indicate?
40 A
